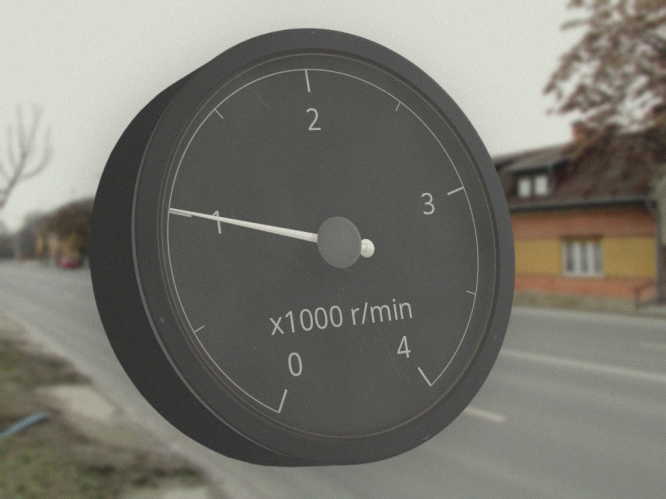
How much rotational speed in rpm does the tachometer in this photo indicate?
1000 rpm
